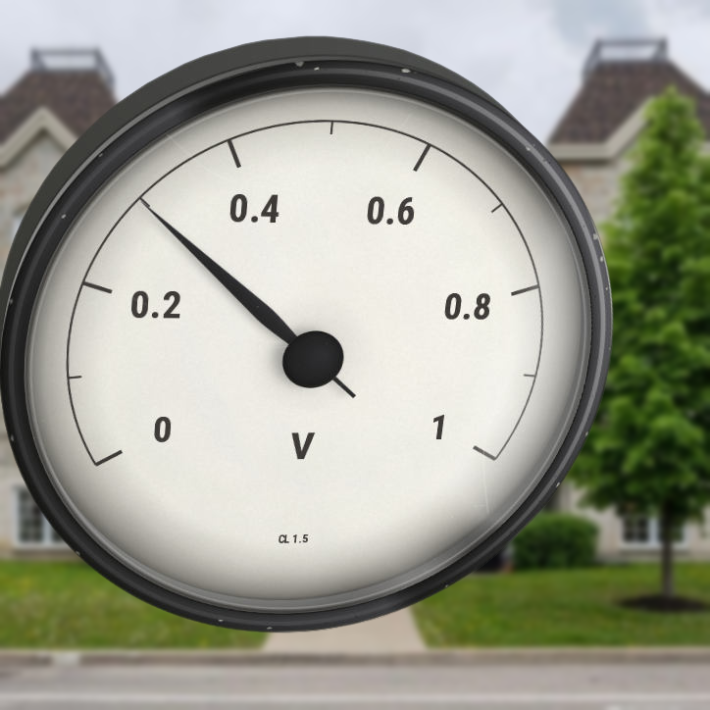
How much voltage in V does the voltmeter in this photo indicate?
0.3 V
